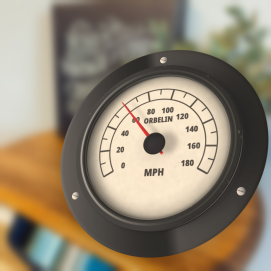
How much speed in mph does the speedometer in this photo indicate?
60 mph
